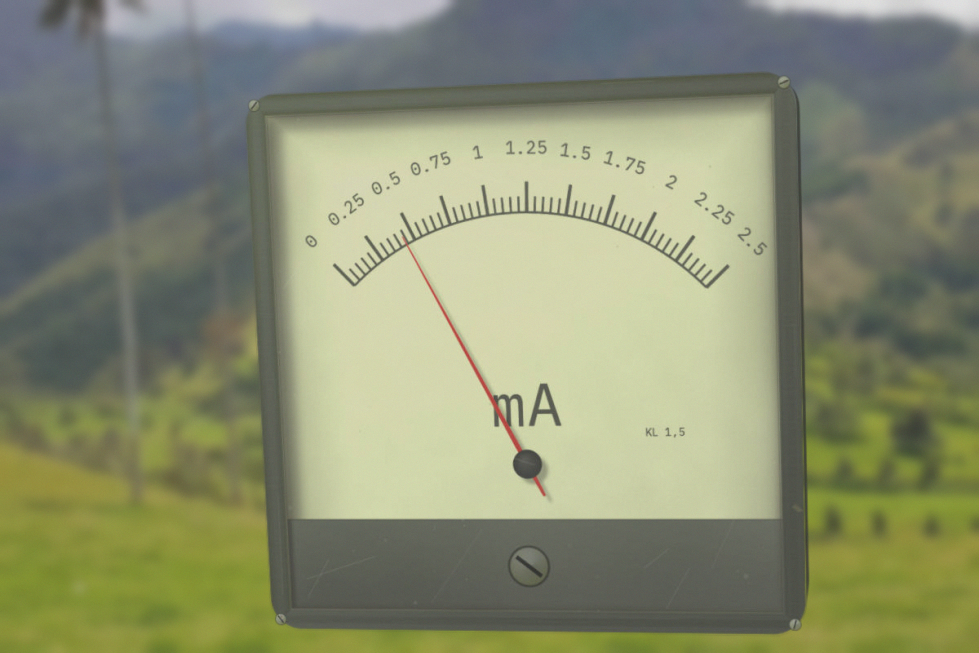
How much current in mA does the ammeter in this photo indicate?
0.45 mA
